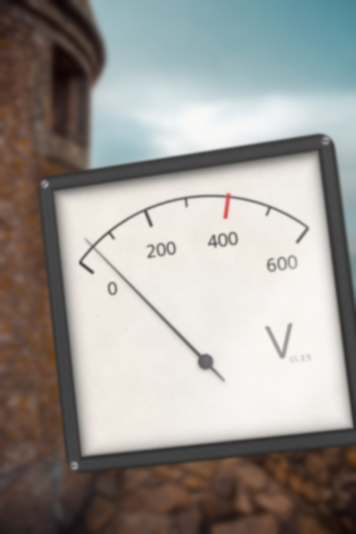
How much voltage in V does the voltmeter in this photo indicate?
50 V
